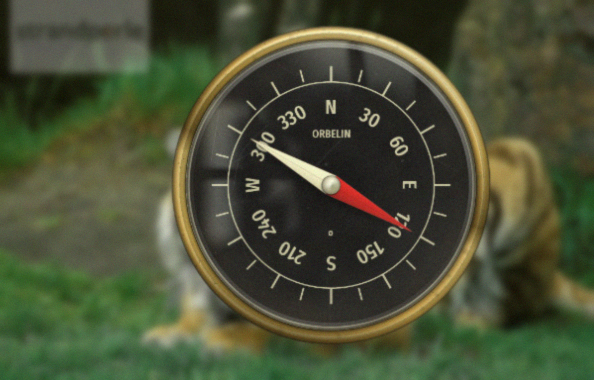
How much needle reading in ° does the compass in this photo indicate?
120 °
